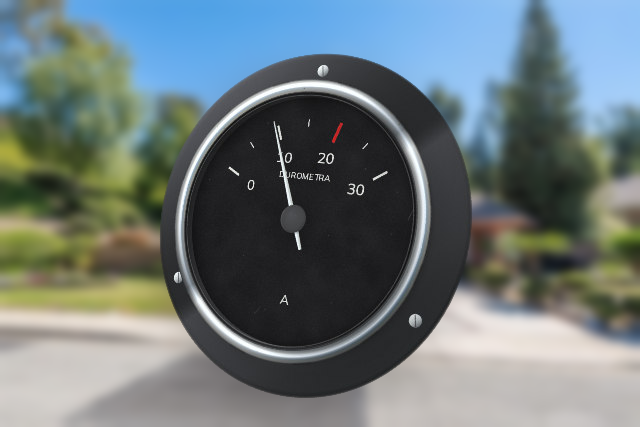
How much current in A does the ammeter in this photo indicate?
10 A
